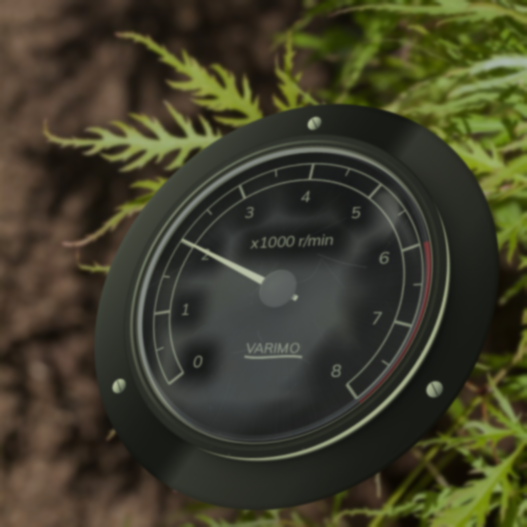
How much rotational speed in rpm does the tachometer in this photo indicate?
2000 rpm
